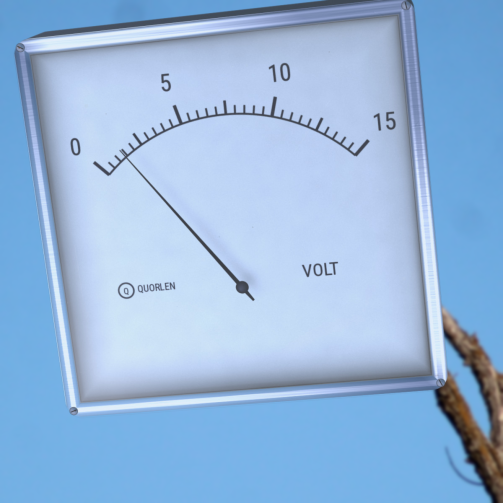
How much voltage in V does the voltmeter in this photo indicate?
1.5 V
